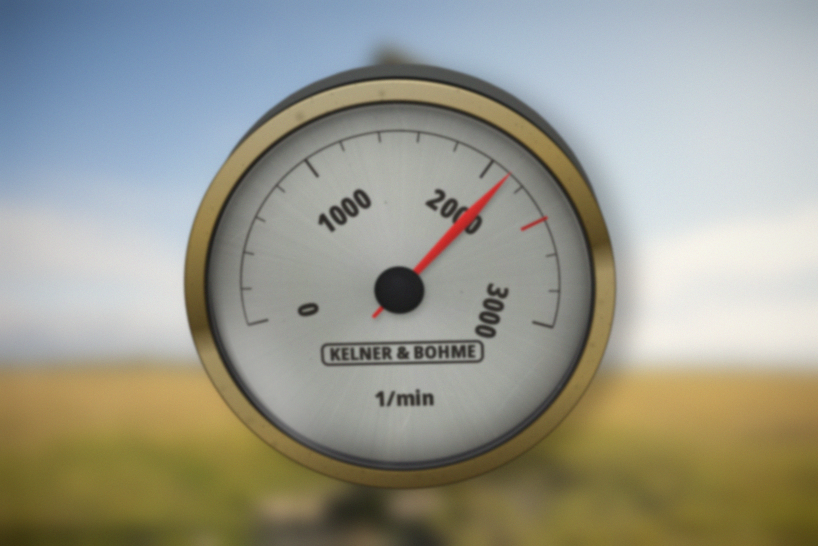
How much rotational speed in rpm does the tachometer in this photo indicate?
2100 rpm
